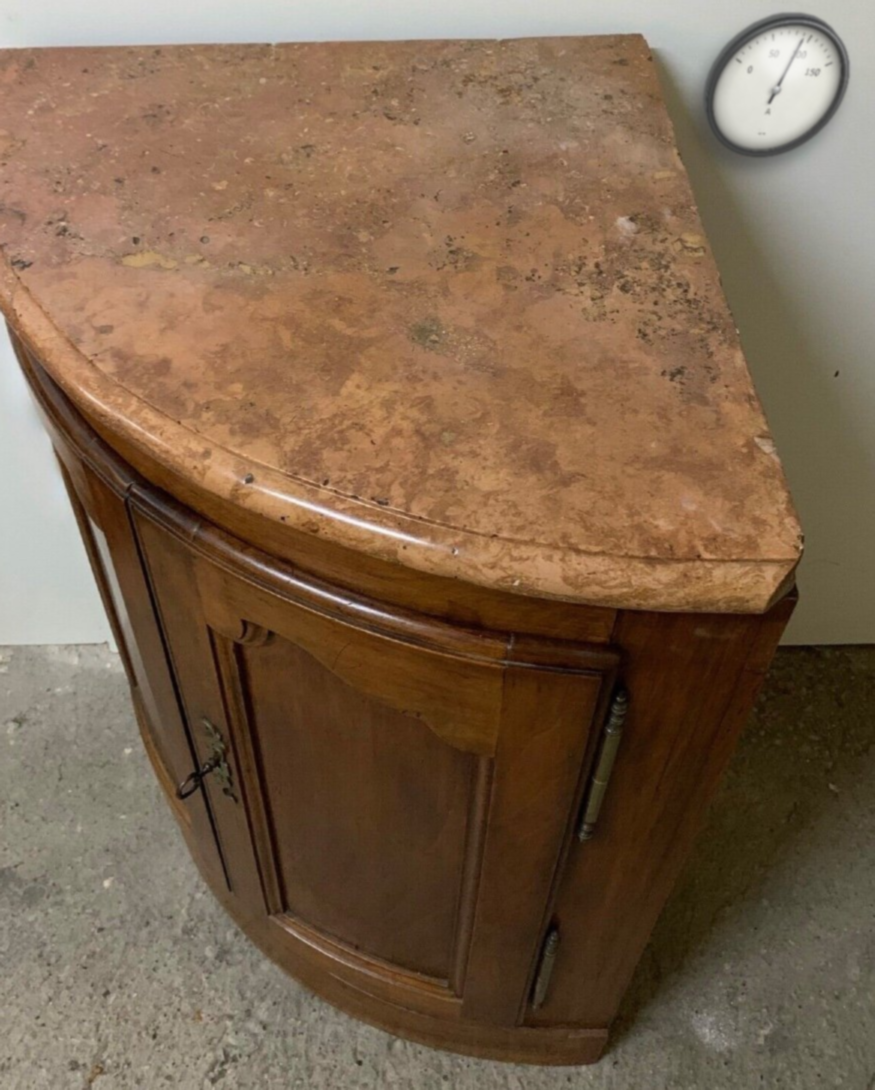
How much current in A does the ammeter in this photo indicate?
90 A
